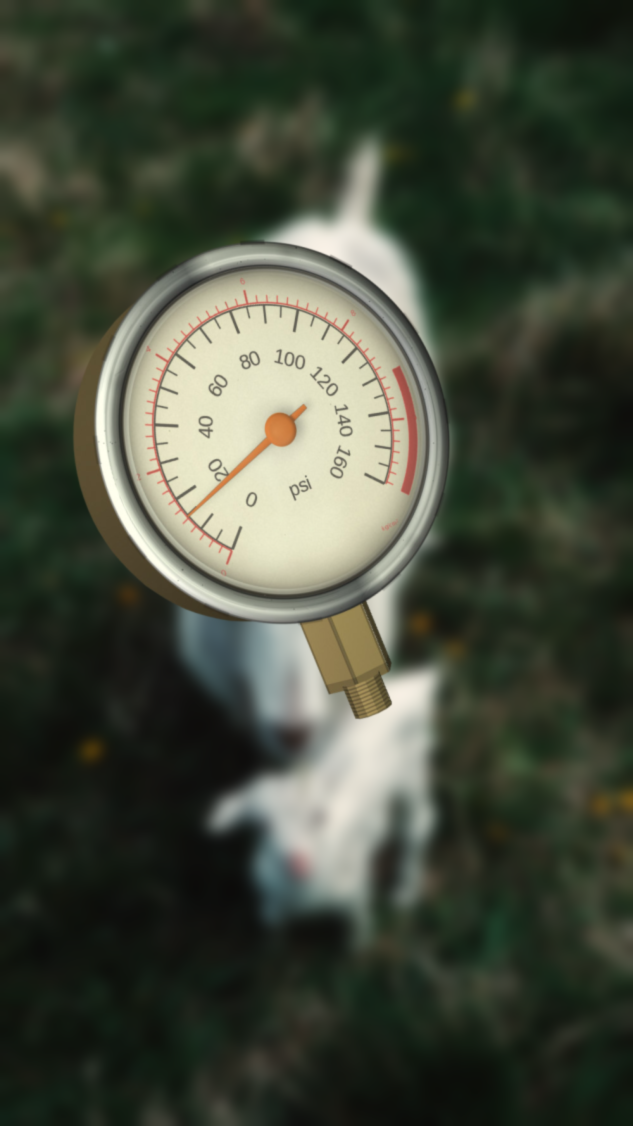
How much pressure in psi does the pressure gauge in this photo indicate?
15 psi
